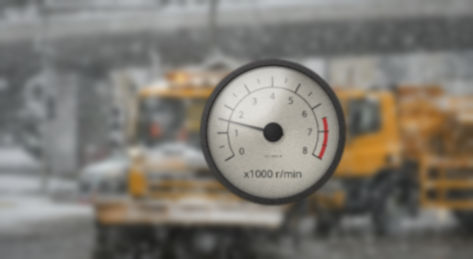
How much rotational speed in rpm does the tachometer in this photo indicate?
1500 rpm
